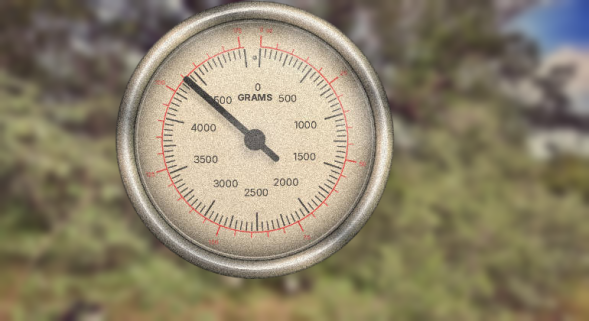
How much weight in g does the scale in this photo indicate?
4400 g
